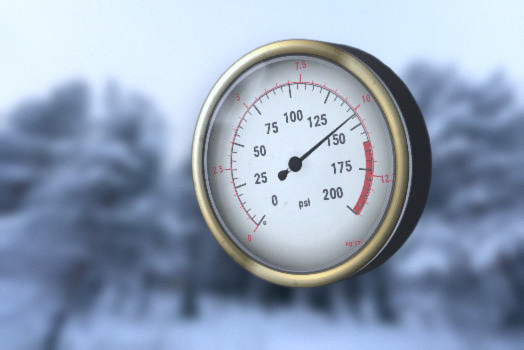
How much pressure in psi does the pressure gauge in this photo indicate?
145 psi
